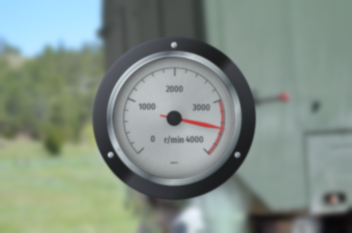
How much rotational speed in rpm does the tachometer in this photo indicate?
3500 rpm
